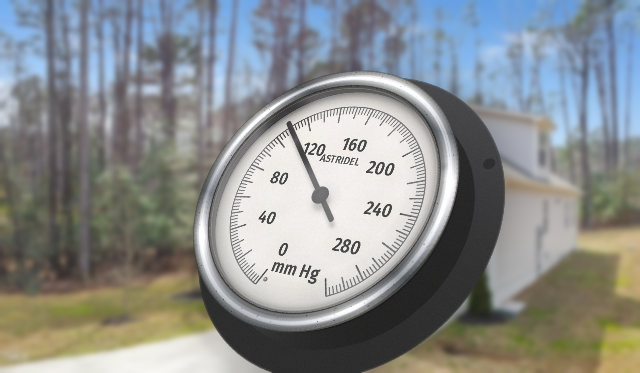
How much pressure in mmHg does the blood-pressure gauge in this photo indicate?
110 mmHg
